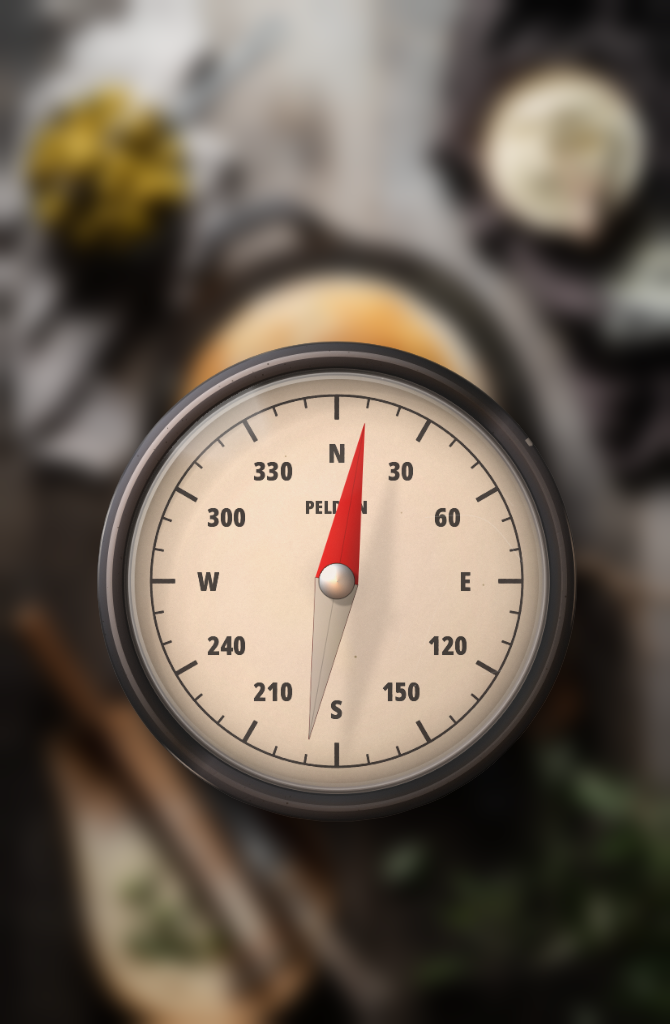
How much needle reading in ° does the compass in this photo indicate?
10 °
